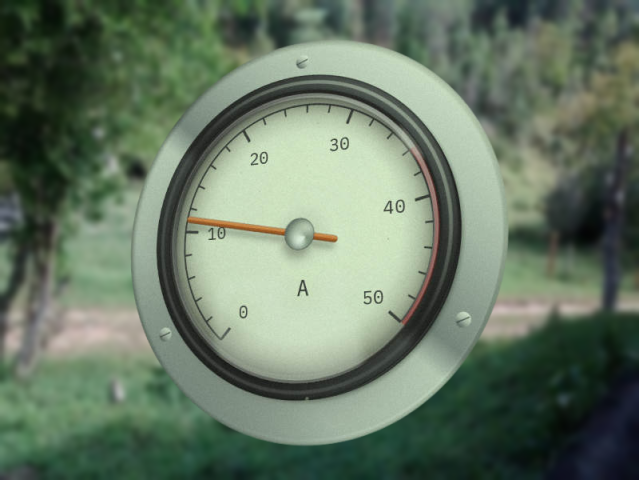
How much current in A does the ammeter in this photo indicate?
11 A
